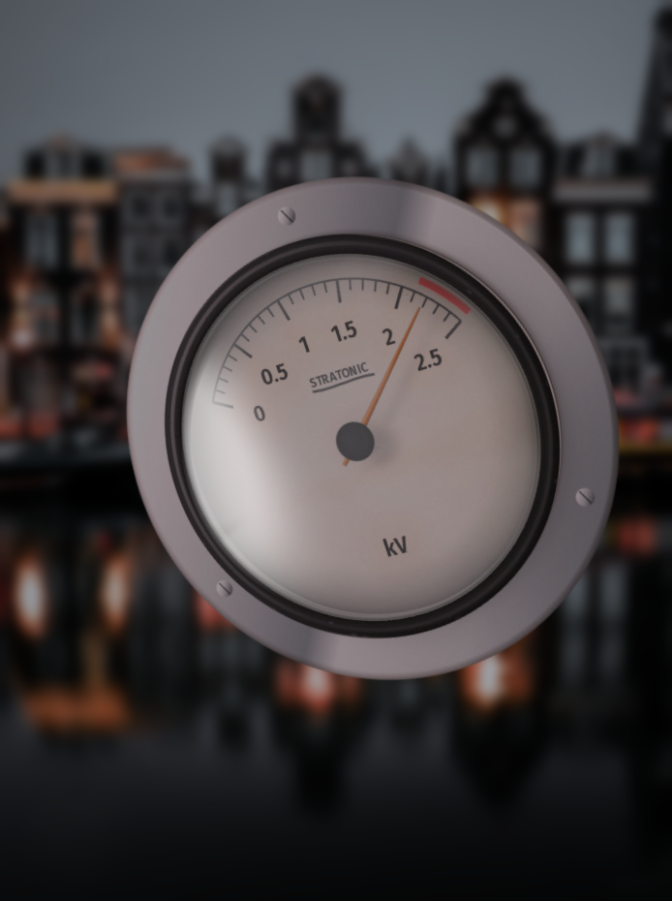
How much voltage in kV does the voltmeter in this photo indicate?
2.2 kV
